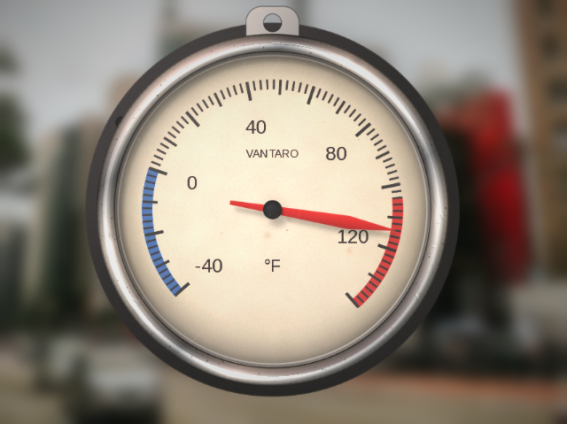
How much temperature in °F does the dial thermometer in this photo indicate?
114 °F
